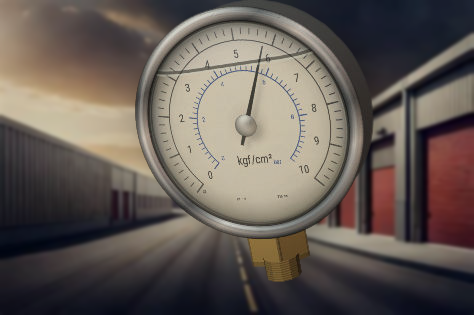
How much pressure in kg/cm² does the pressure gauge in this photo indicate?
5.8 kg/cm²
